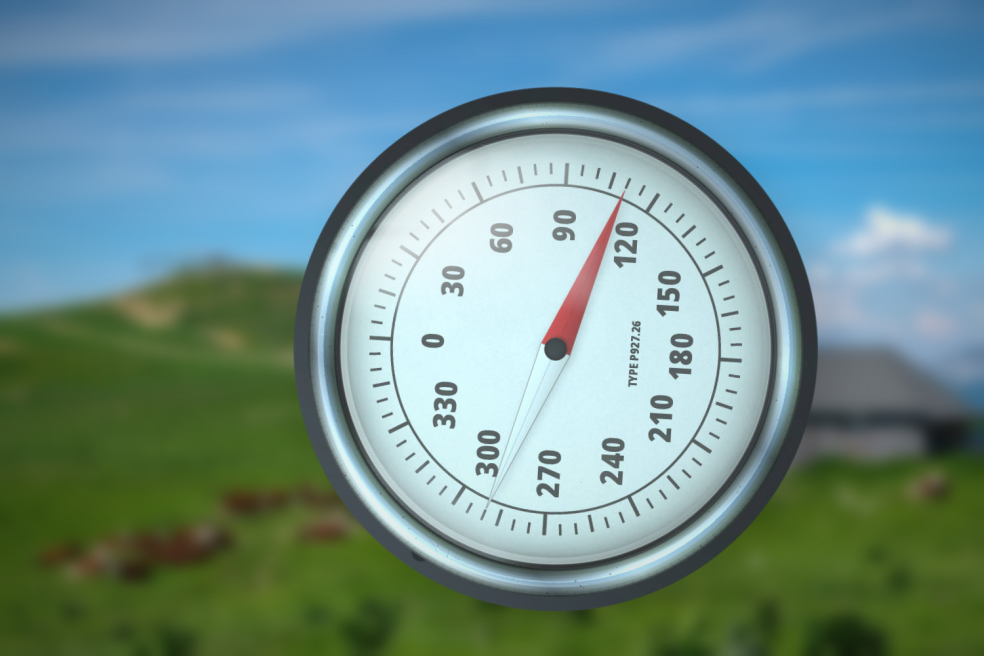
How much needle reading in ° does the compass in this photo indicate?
110 °
